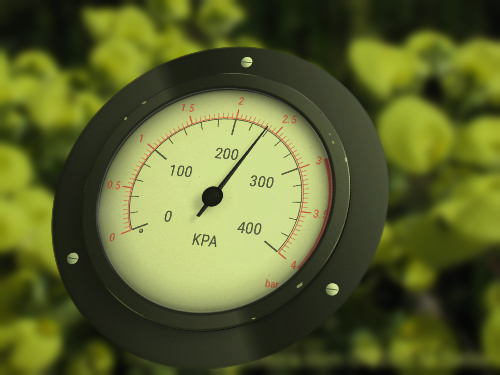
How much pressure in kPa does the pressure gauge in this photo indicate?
240 kPa
